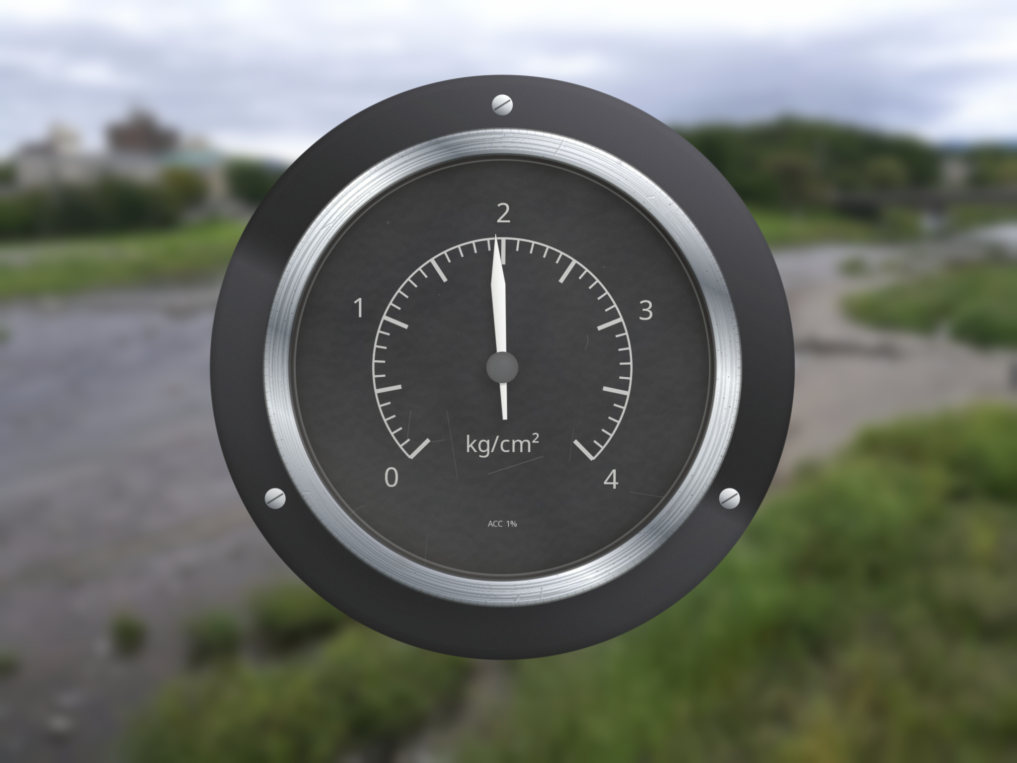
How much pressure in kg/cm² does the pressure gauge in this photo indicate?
1.95 kg/cm²
